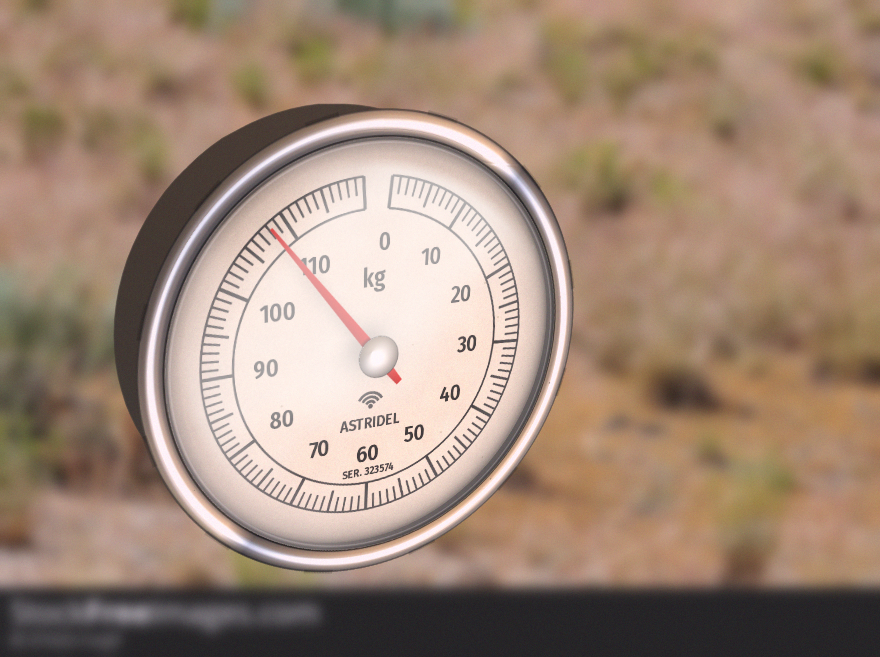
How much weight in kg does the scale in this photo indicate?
108 kg
